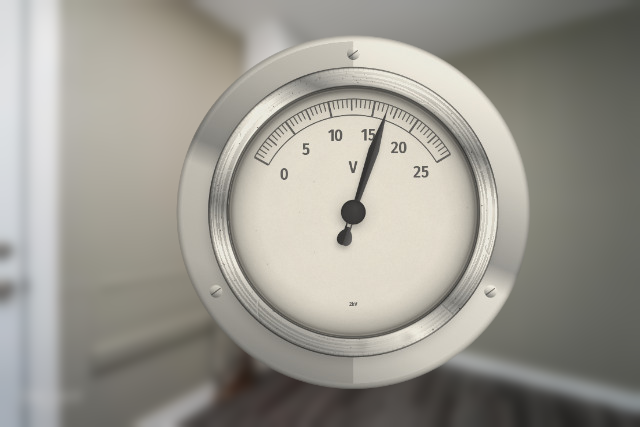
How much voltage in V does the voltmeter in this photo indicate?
16.5 V
